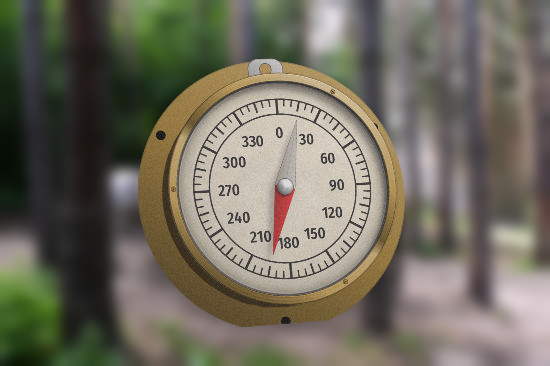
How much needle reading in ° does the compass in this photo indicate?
195 °
